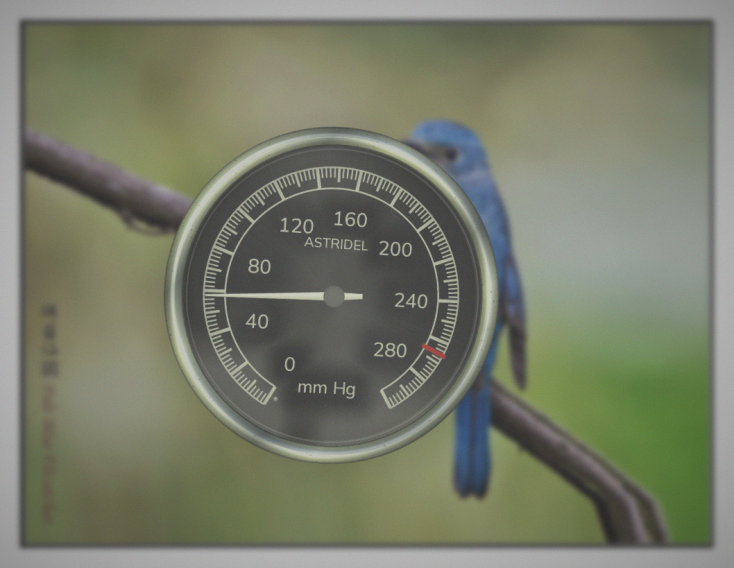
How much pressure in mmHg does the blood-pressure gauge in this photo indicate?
58 mmHg
